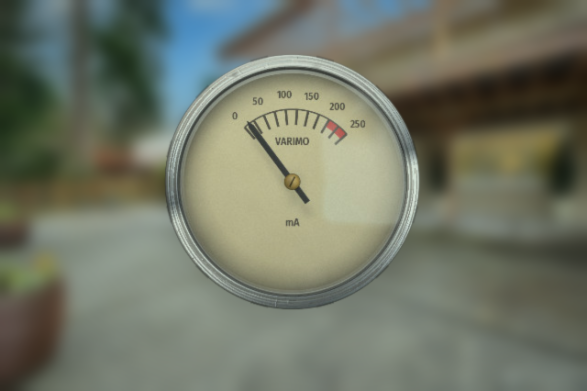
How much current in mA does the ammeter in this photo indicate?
12.5 mA
